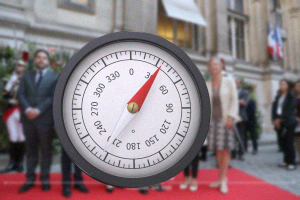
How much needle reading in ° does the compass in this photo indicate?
35 °
